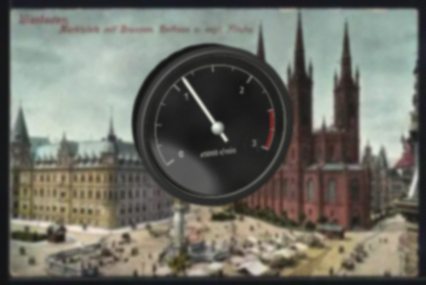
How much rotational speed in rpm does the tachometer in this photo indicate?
1125 rpm
